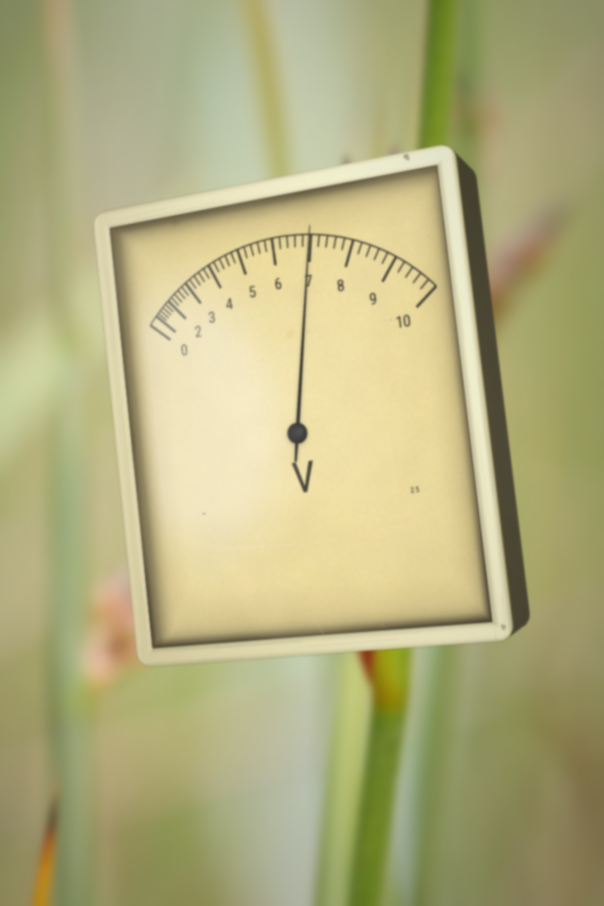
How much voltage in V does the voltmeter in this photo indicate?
7 V
